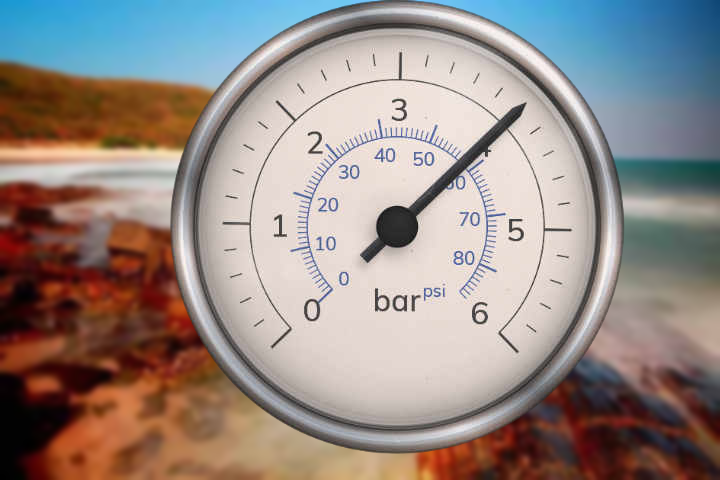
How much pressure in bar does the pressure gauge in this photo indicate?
4 bar
